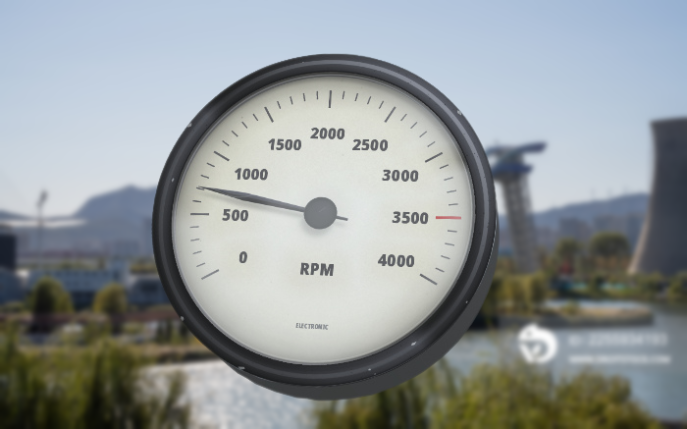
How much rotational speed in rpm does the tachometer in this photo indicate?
700 rpm
